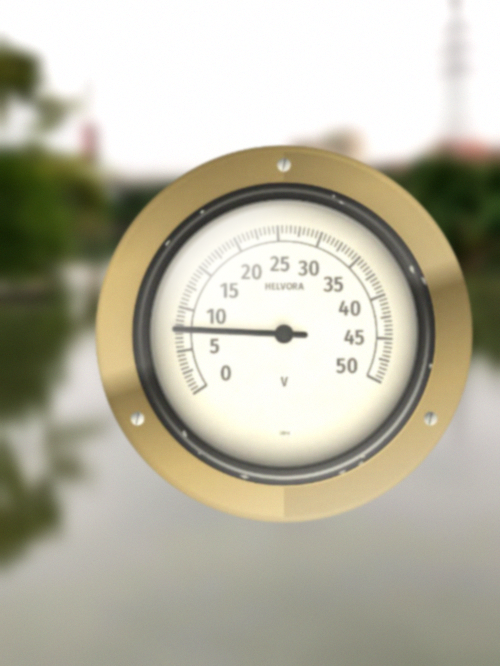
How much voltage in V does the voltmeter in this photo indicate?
7.5 V
